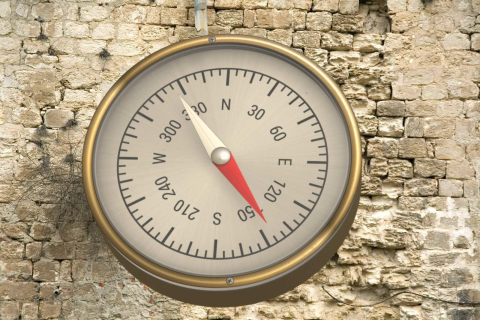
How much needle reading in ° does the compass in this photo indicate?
145 °
